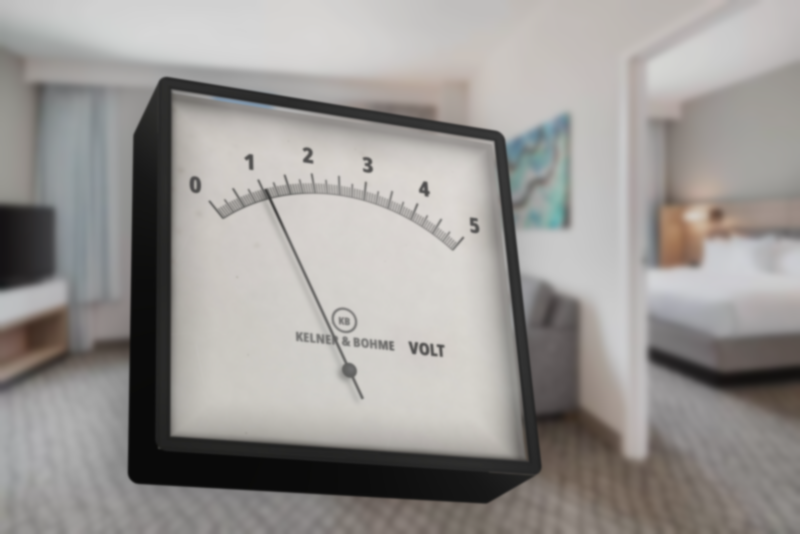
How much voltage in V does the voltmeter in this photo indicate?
1 V
